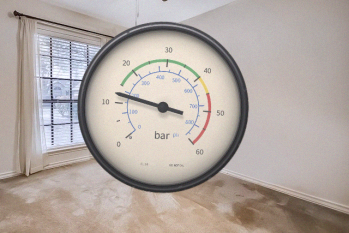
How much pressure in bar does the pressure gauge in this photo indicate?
12.5 bar
